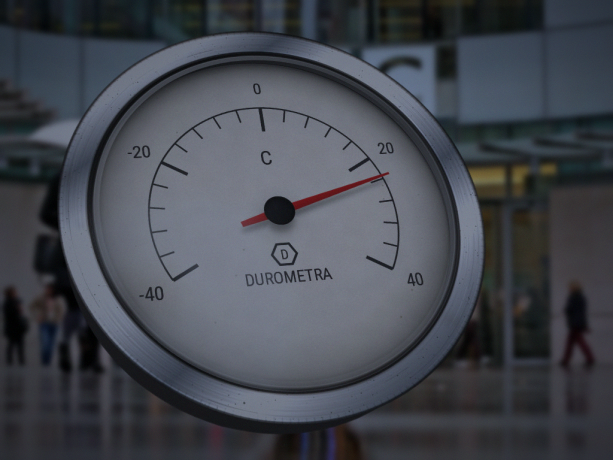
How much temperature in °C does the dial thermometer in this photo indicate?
24 °C
